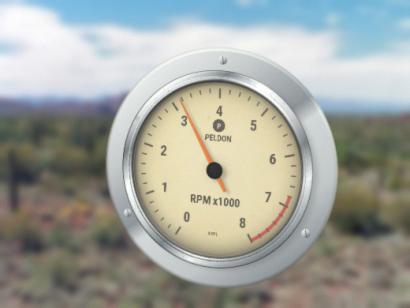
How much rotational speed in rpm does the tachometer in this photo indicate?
3200 rpm
